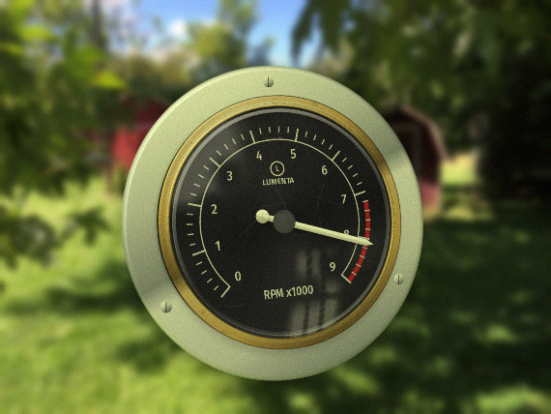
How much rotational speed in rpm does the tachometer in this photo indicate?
8100 rpm
